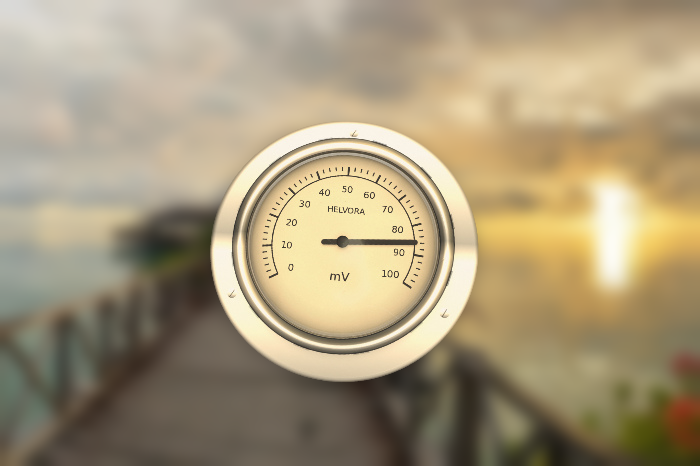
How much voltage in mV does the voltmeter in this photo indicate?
86 mV
